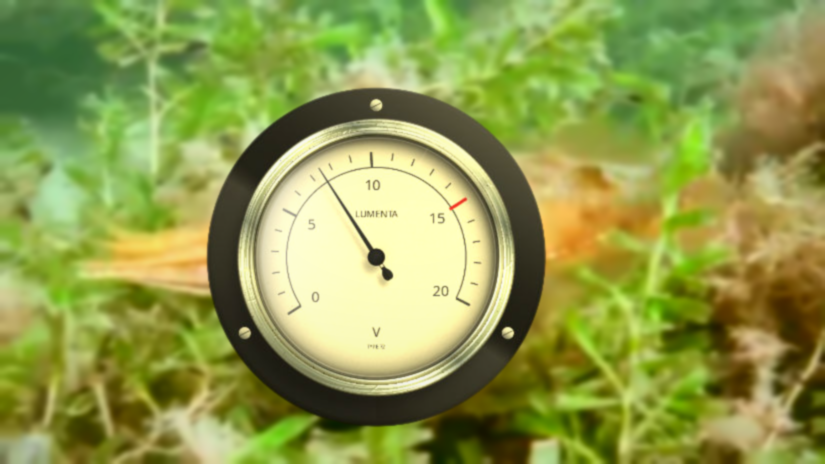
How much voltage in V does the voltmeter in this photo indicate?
7.5 V
